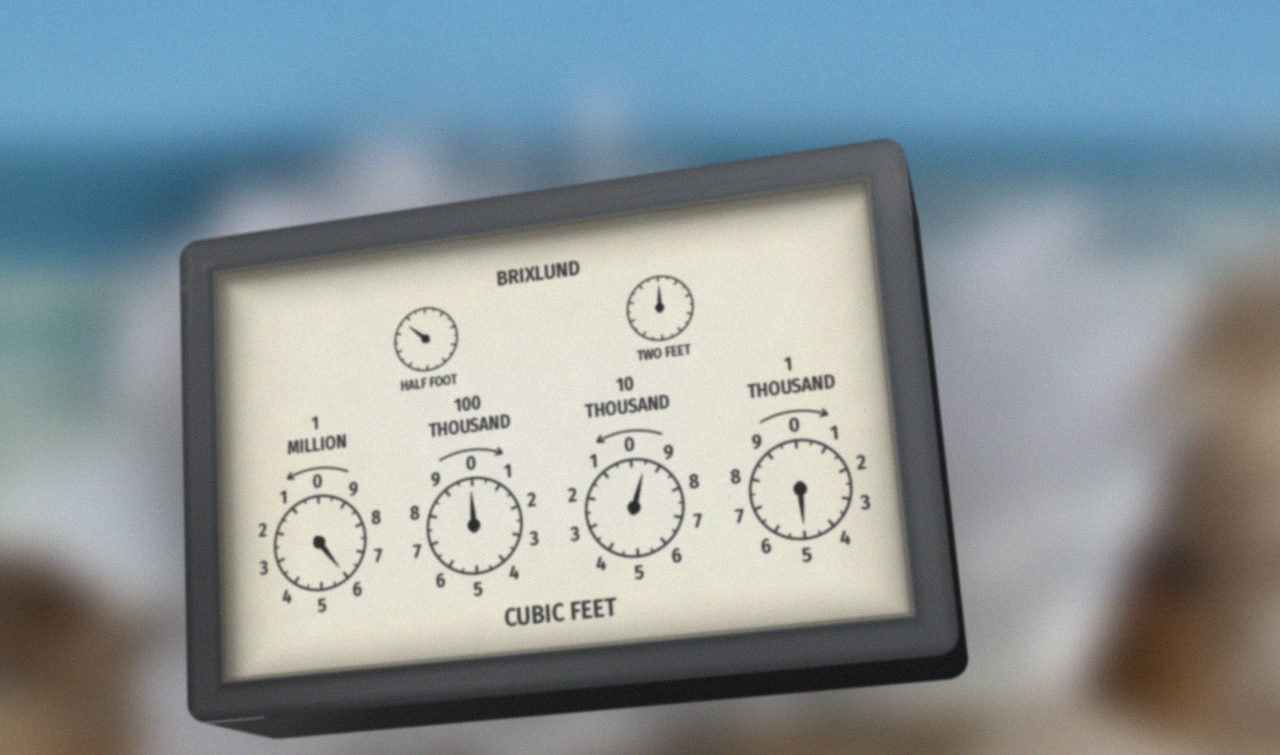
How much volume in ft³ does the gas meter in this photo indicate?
599500 ft³
